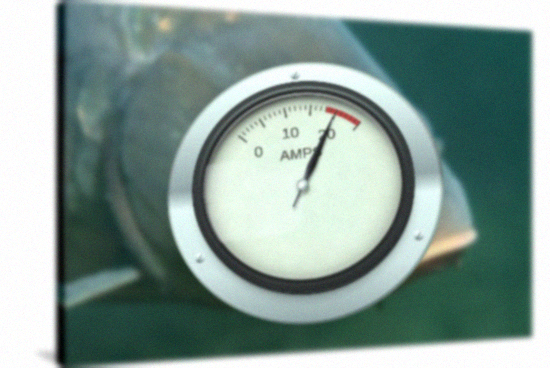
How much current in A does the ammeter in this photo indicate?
20 A
